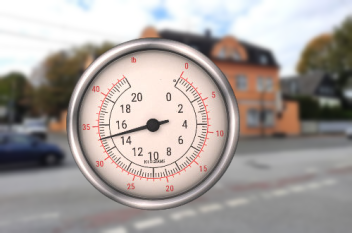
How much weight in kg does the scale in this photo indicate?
15 kg
